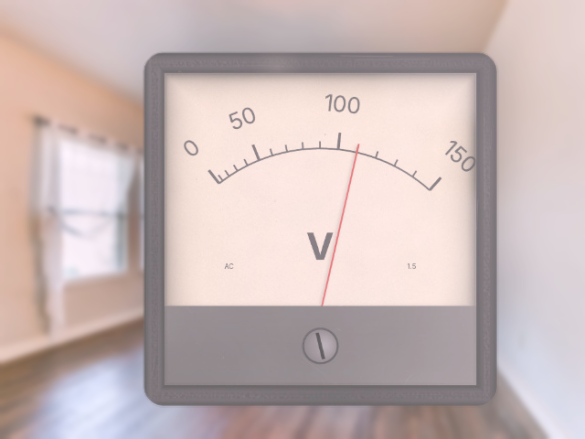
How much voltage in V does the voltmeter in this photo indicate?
110 V
